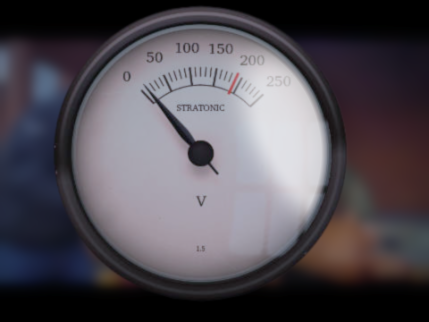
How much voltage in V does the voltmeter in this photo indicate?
10 V
